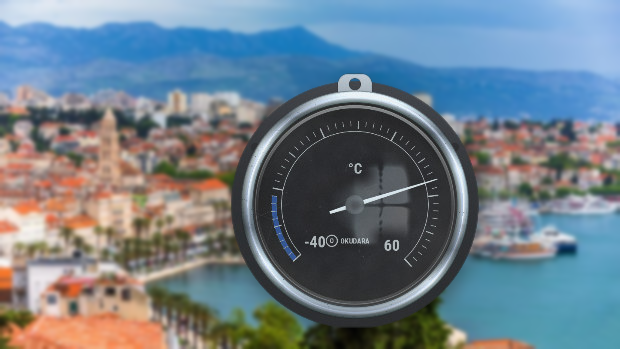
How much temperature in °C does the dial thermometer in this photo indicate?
36 °C
